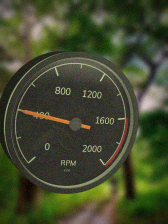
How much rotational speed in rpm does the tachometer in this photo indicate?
400 rpm
